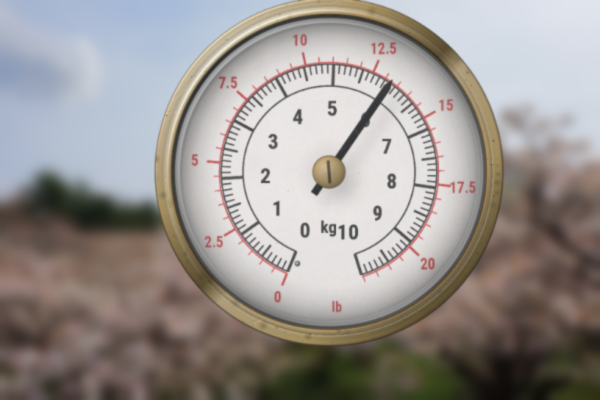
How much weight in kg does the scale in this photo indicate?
6 kg
